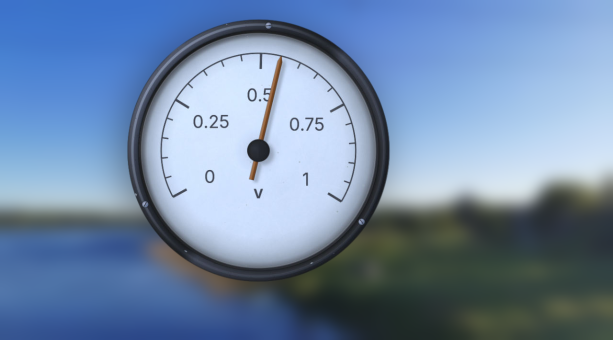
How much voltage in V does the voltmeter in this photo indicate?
0.55 V
